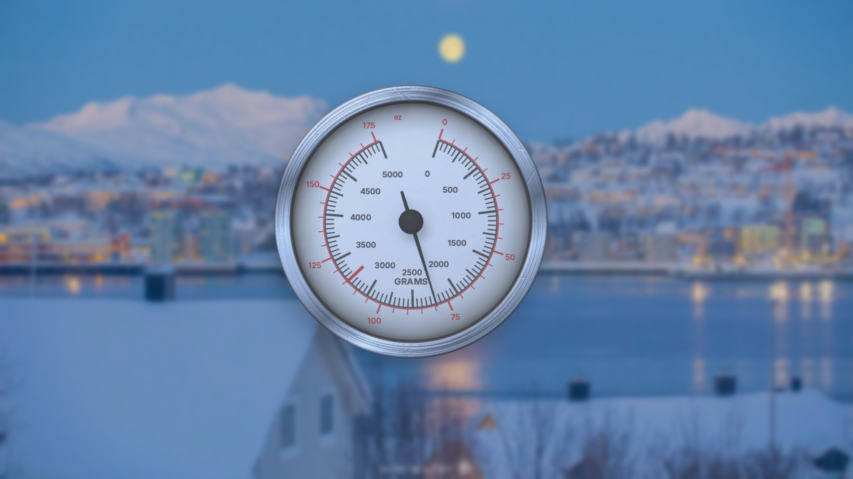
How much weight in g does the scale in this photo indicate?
2250 g
